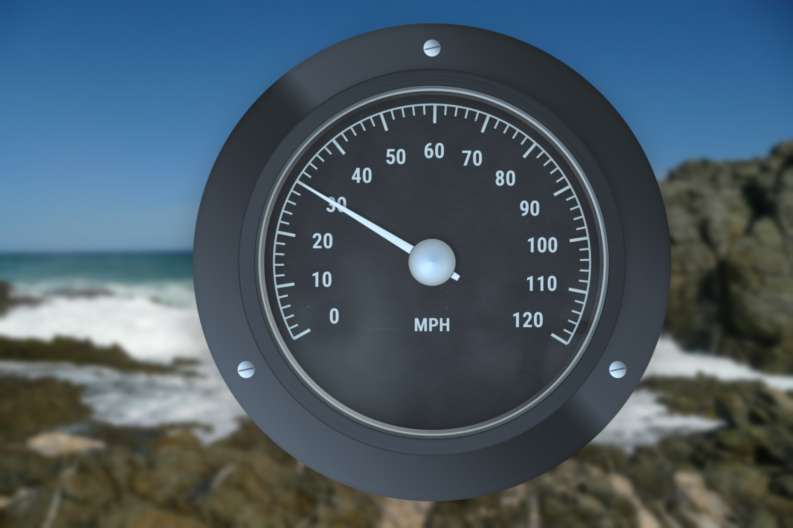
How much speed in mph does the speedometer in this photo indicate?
30 mph
